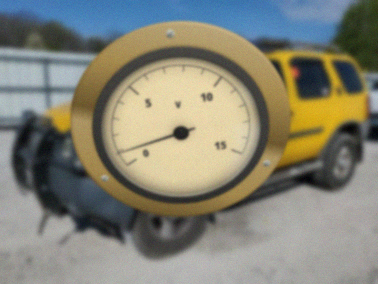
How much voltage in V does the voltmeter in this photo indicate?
1 V
